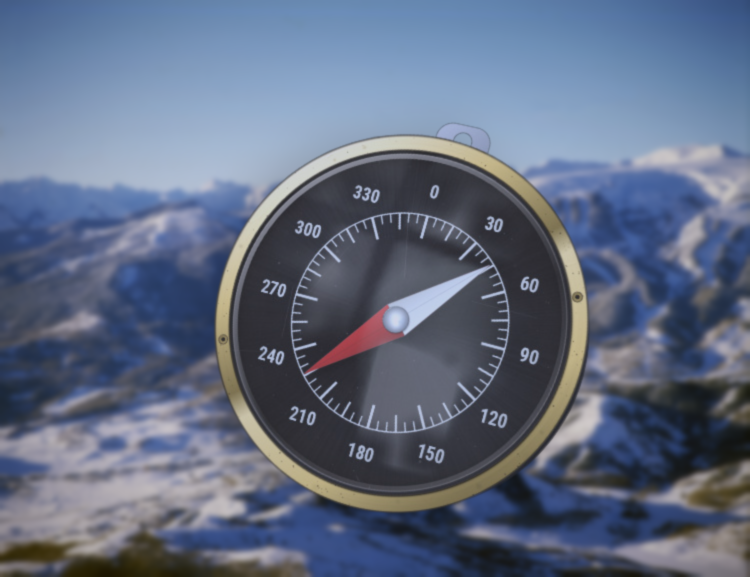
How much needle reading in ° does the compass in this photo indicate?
225 °
